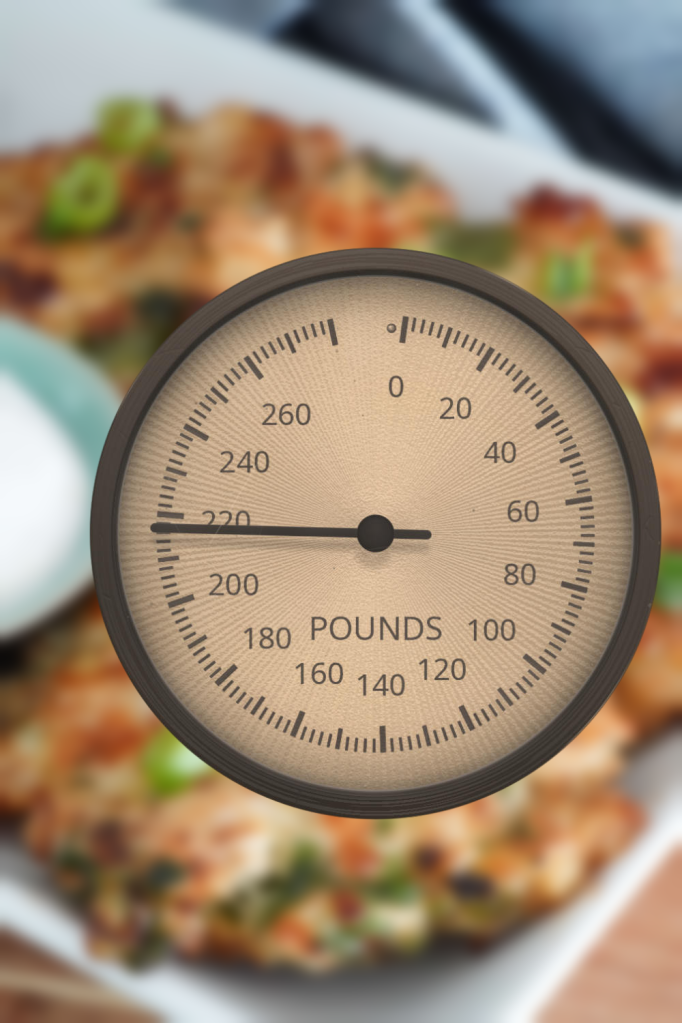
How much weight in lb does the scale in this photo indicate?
217 lb
